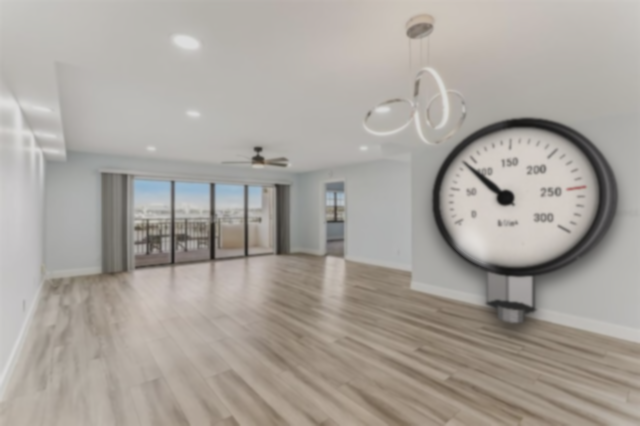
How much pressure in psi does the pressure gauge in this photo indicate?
90 psi
